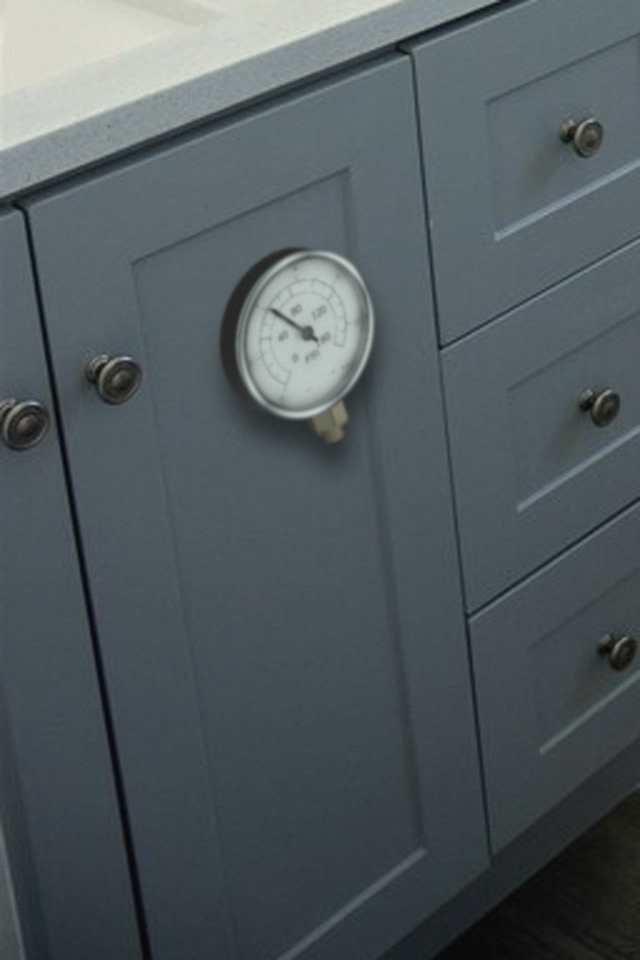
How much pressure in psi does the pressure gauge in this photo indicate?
60 psi
